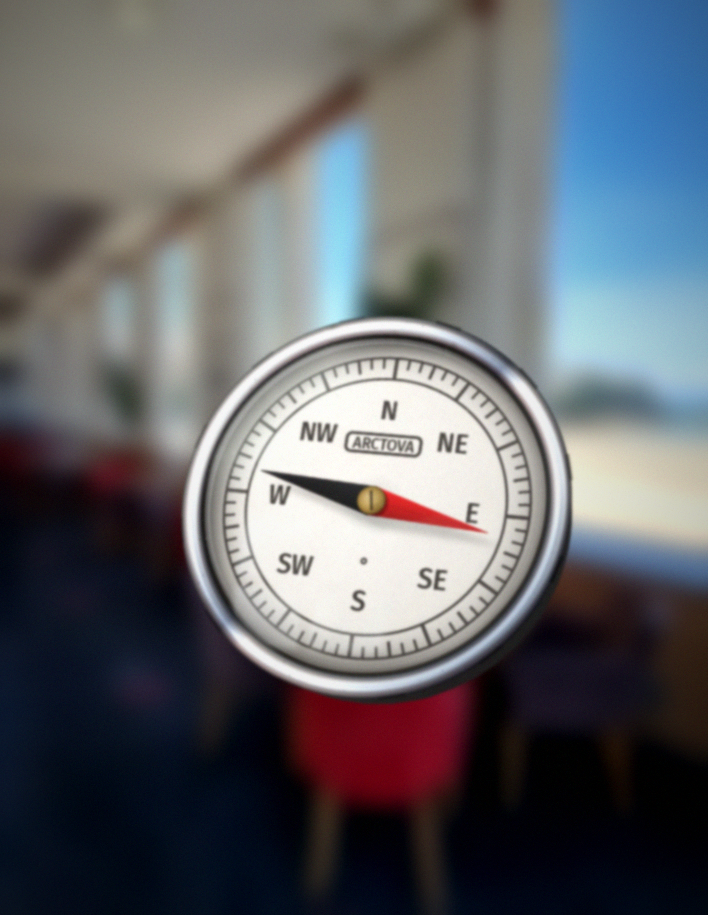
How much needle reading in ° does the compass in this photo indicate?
100 °
